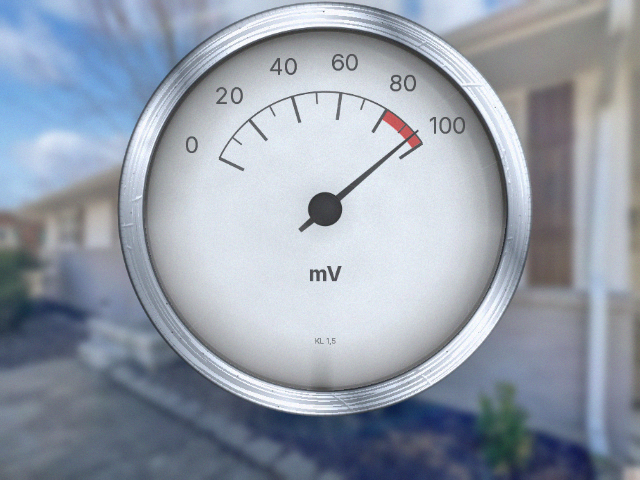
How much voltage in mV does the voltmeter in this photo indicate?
95 mV
